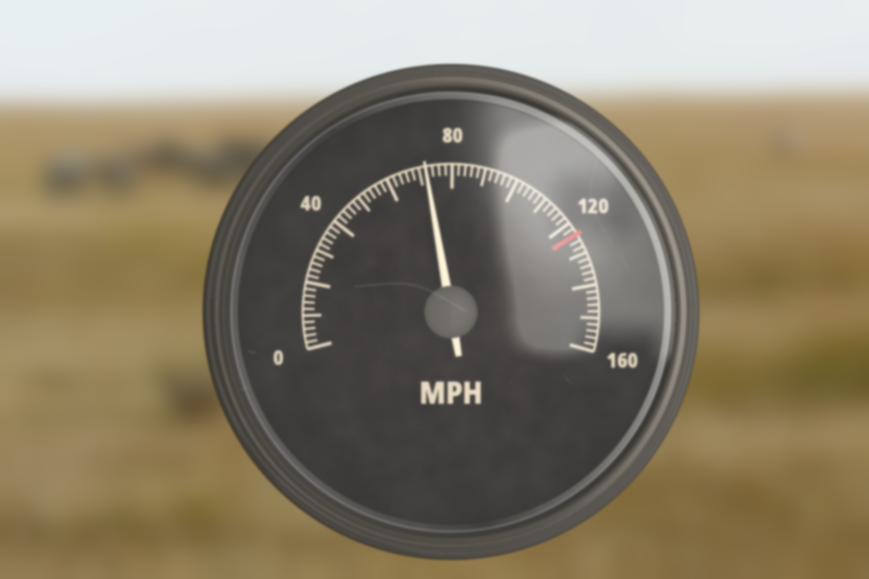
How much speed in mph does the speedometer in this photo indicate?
72 mph
